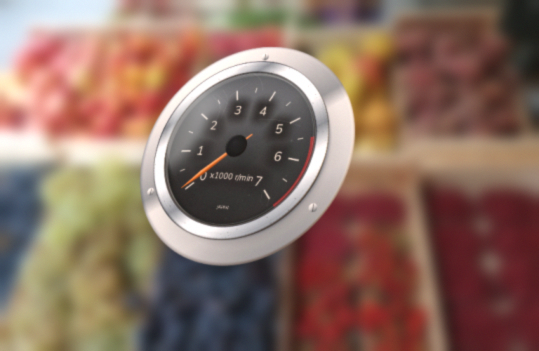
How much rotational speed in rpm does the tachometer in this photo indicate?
0 rpm
